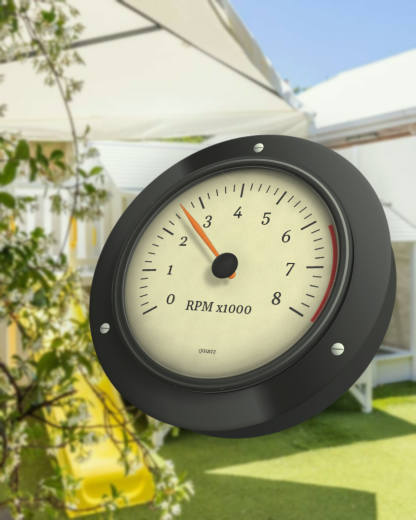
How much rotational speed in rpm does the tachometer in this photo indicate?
2600 rpm
